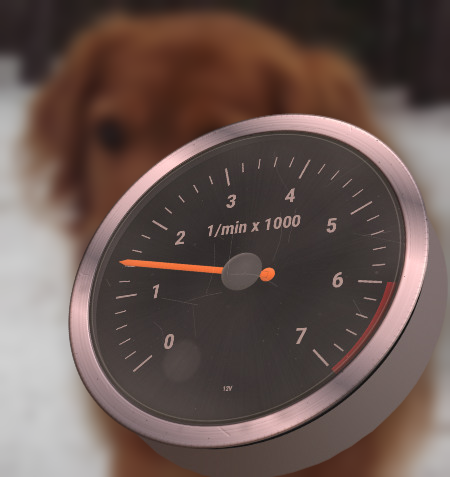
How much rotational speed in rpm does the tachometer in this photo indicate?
1400 rpm
